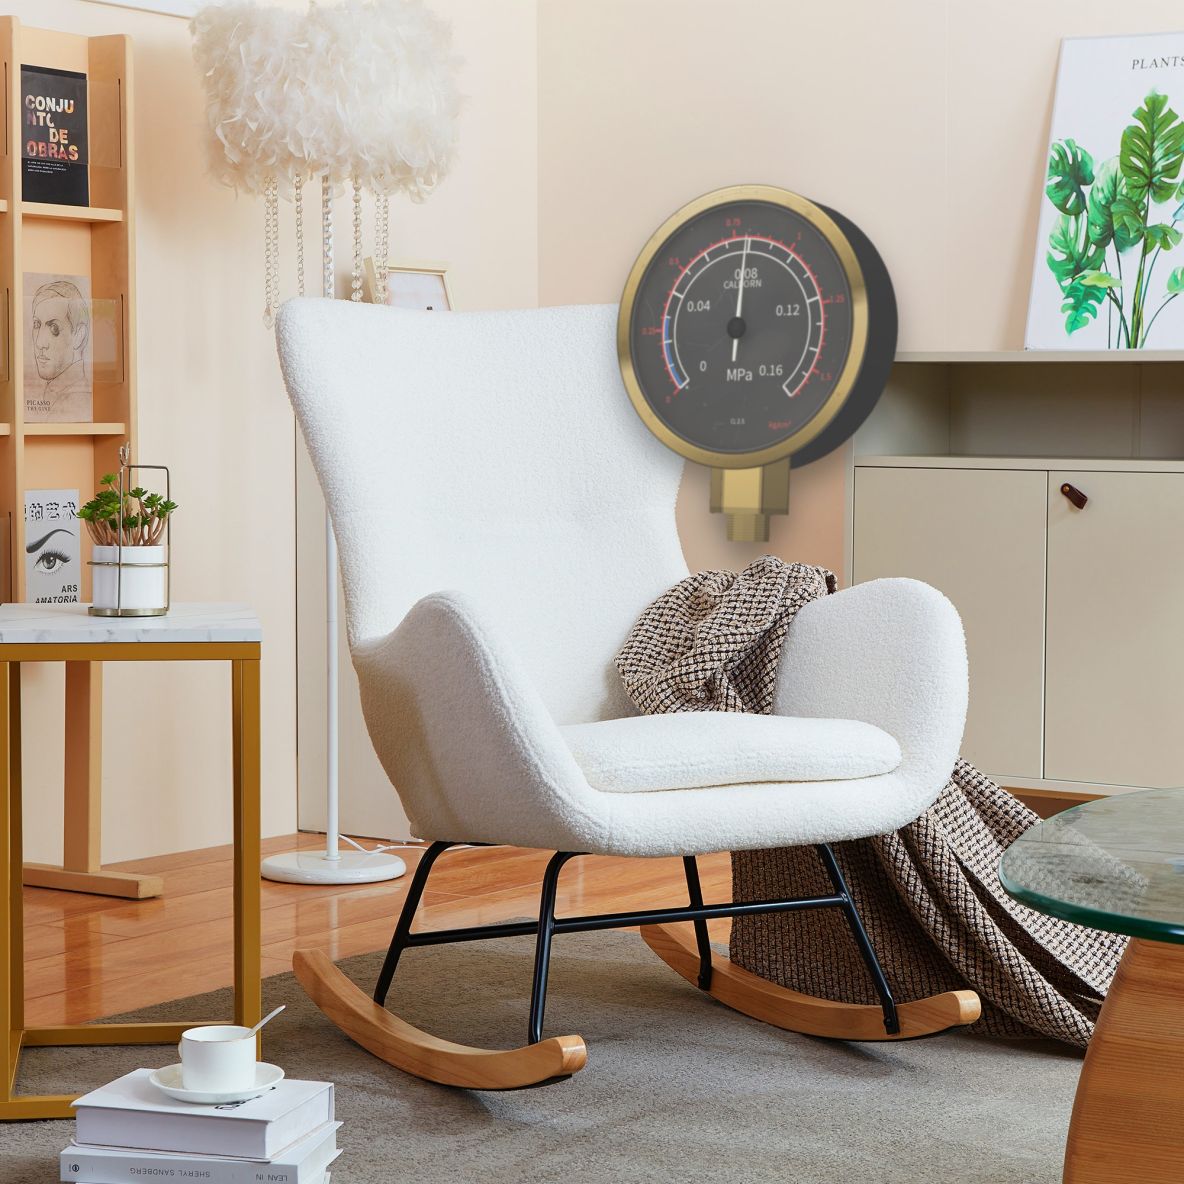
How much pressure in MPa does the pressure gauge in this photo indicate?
0.08 MPa
